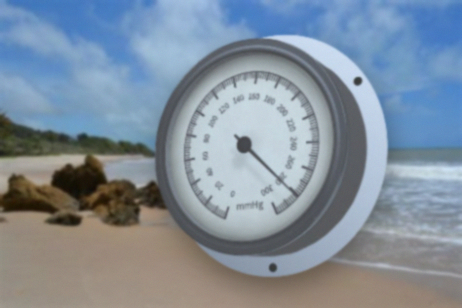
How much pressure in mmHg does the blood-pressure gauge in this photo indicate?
280 mmHg
